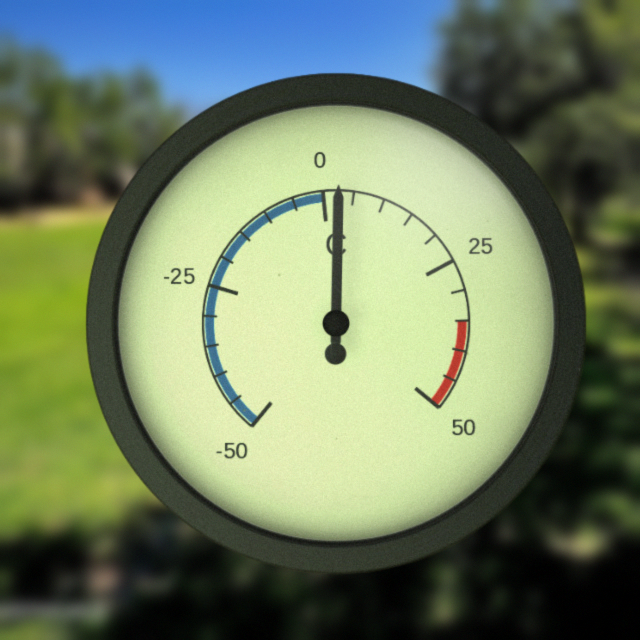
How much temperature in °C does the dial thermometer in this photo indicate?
2.5 °C
